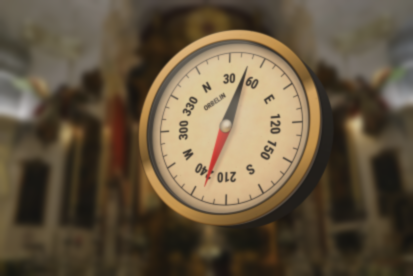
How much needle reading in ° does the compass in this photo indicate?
230 °
